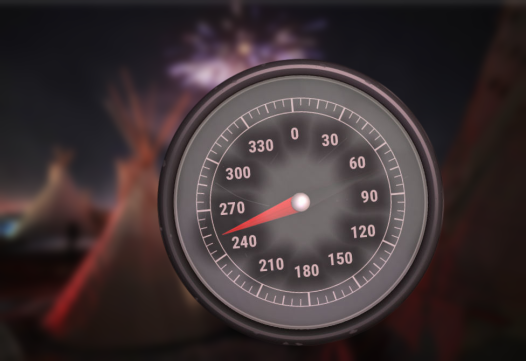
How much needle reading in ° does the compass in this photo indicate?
252.5 °
